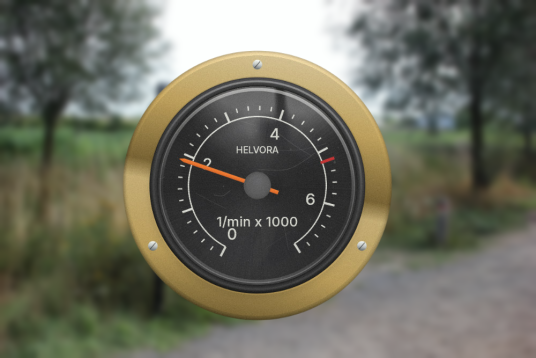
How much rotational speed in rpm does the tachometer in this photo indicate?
1900 rpm
